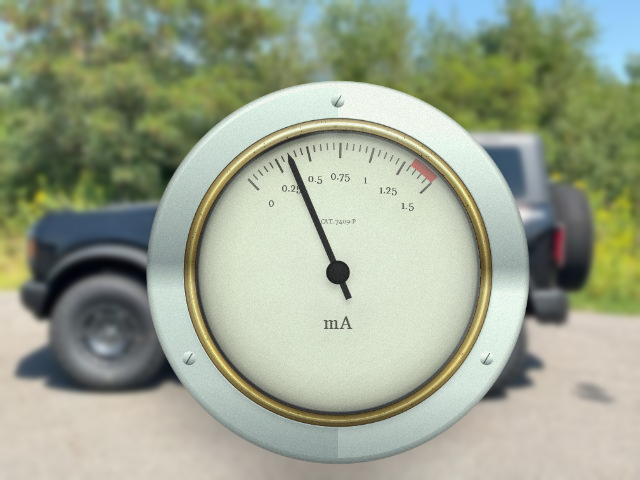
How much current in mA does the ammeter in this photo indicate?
0.35 mA
